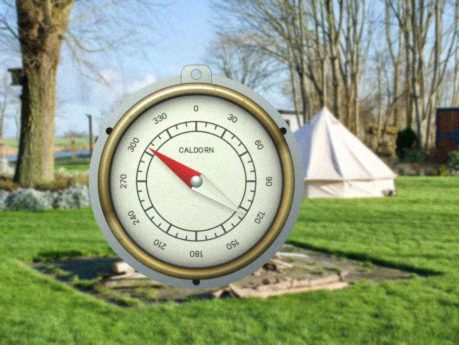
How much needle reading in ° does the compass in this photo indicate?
305 °
